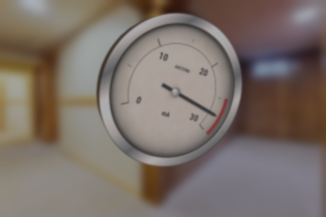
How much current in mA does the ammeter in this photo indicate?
27.5 mA
